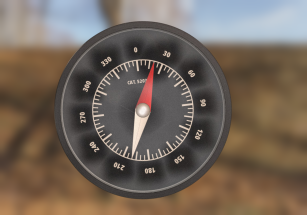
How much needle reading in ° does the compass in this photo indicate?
20 °
